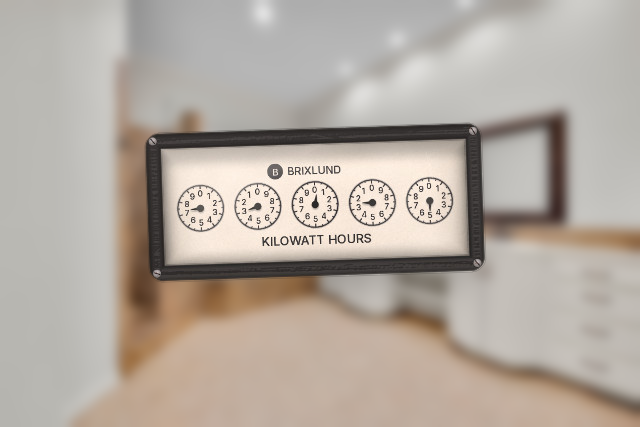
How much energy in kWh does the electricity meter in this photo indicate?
73025 kWh
